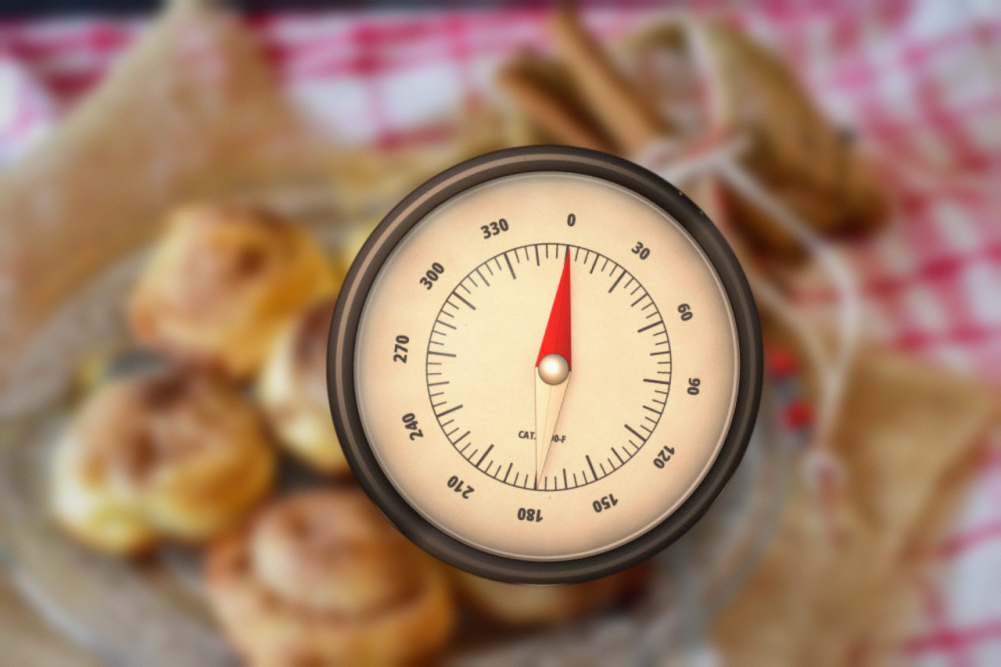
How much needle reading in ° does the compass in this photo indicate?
0 °
